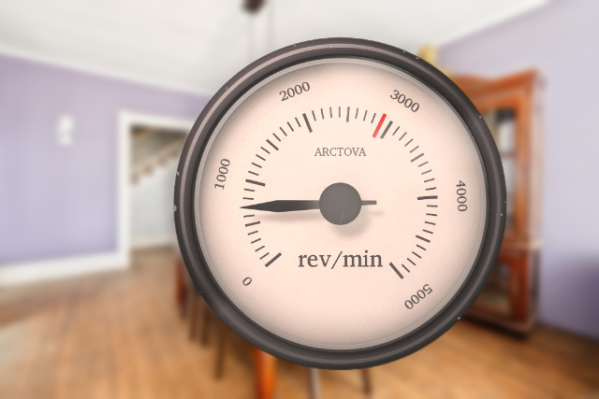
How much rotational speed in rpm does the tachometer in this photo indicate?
700 rpm
